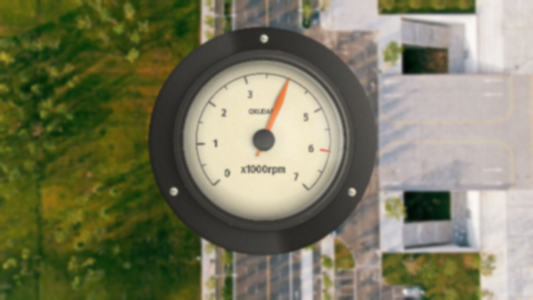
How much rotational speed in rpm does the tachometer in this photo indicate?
4000 rpm
